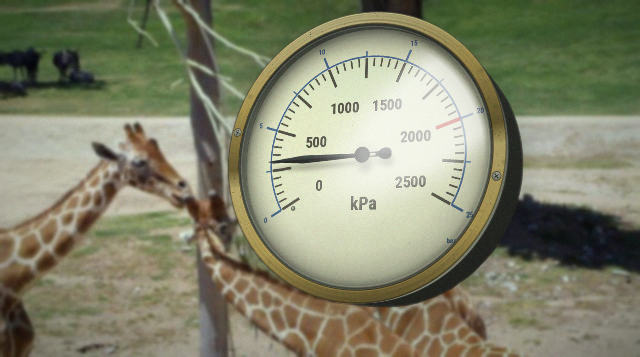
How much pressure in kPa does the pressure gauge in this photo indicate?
300 kPa
